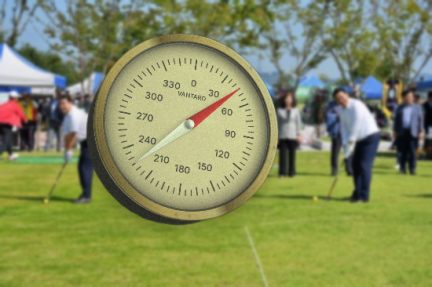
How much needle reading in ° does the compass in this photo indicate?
45 °
